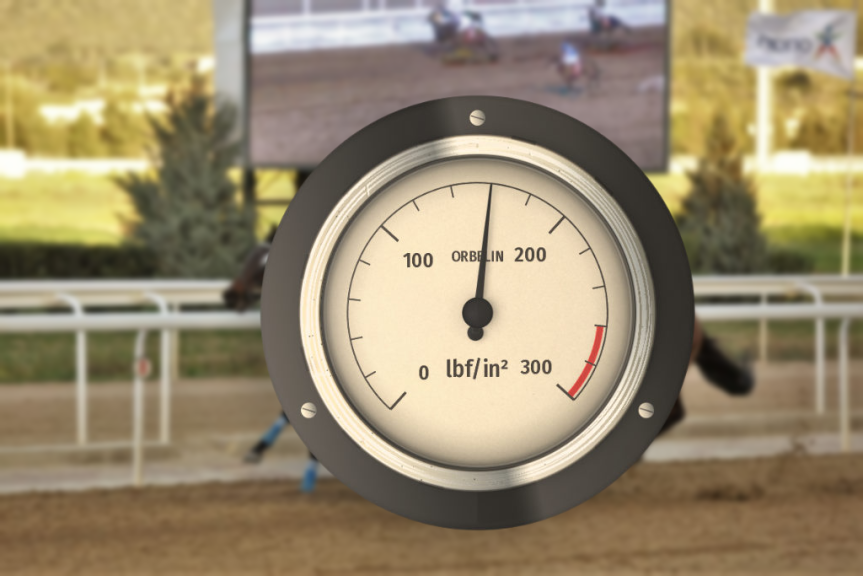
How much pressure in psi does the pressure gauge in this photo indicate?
160 psi
